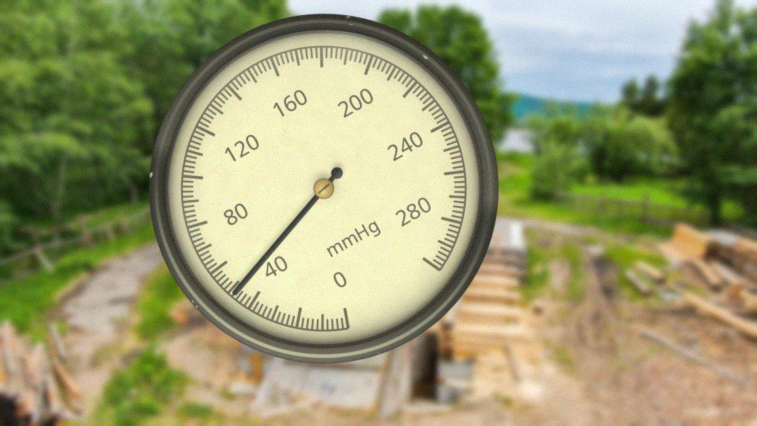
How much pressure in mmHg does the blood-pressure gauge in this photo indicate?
48 mmHg
